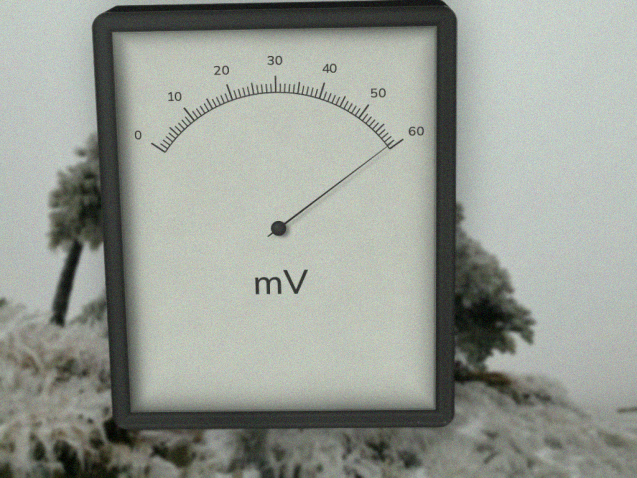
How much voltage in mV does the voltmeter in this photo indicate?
59 mV
